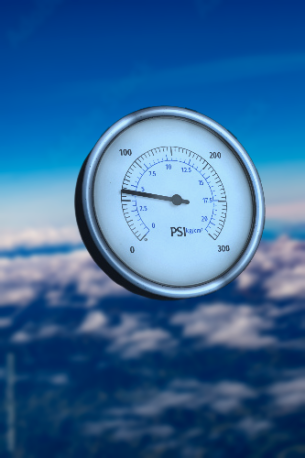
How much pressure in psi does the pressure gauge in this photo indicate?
60 psi
